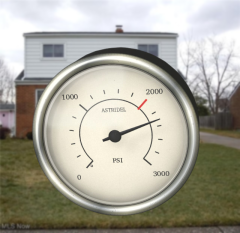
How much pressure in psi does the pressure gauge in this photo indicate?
2300 psi
